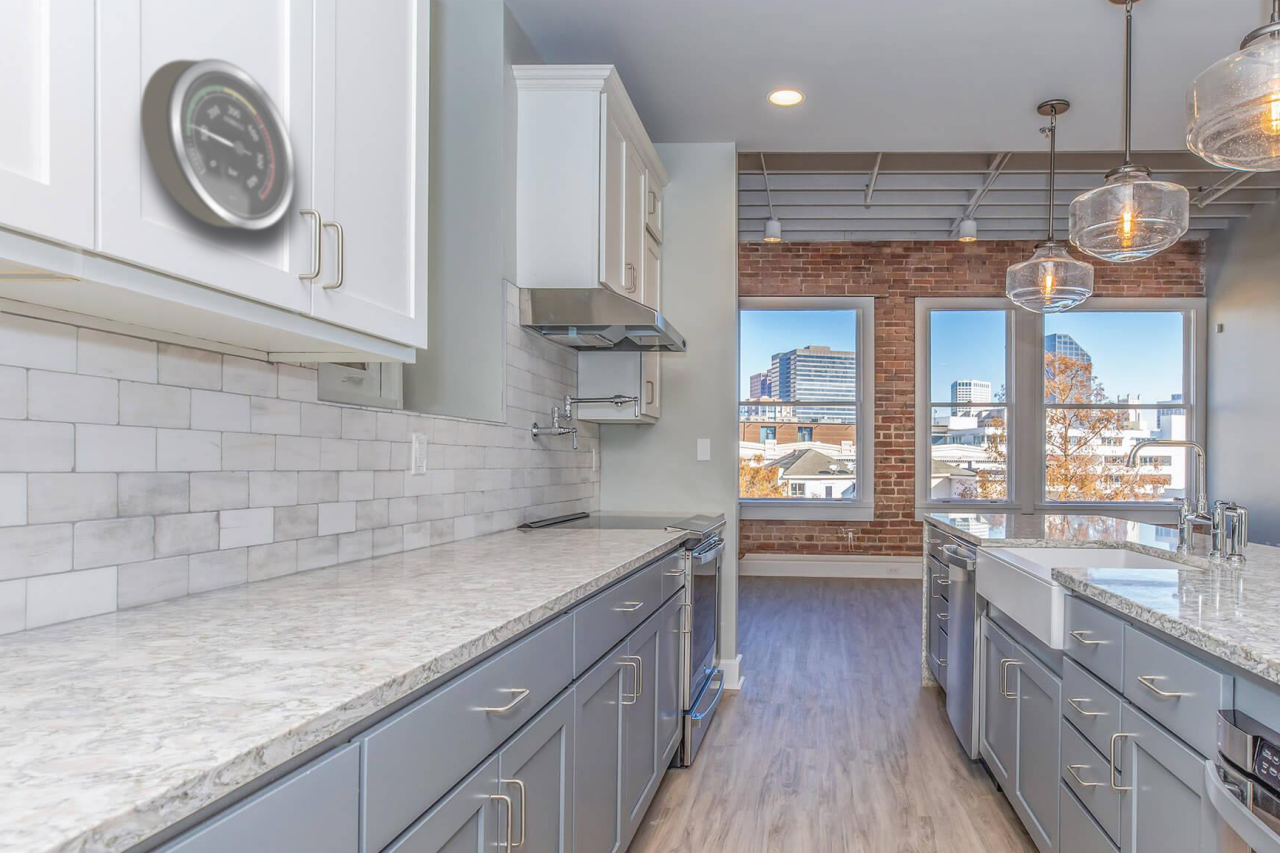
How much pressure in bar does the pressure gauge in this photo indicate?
100 bar
